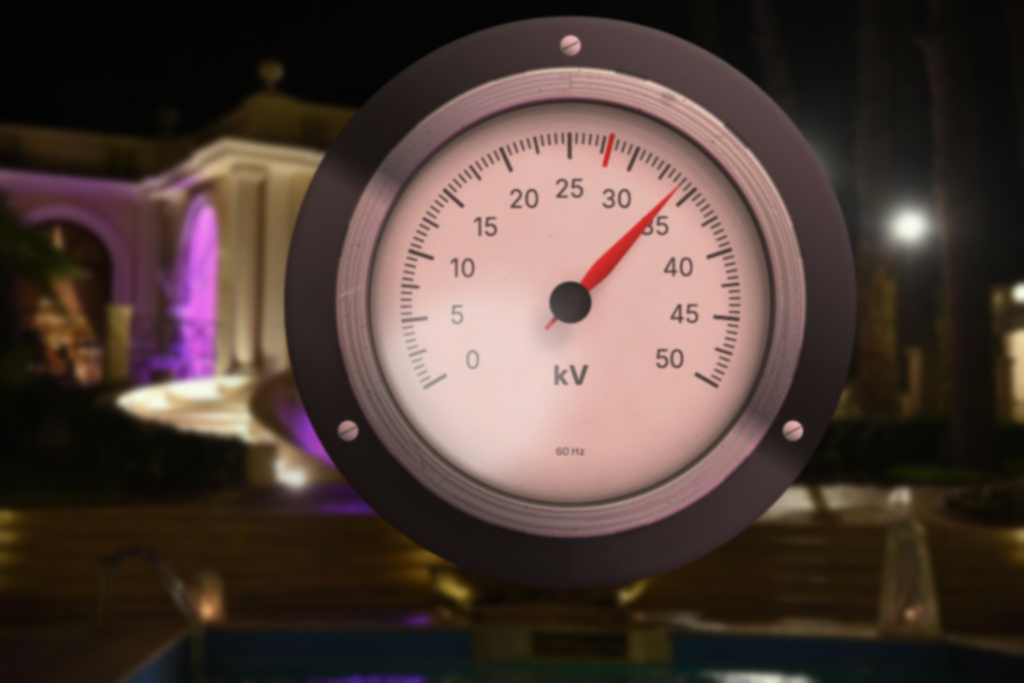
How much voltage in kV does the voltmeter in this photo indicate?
34 kV
